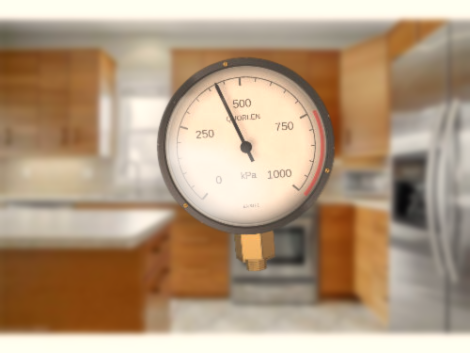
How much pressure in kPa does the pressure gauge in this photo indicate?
425 kPa
